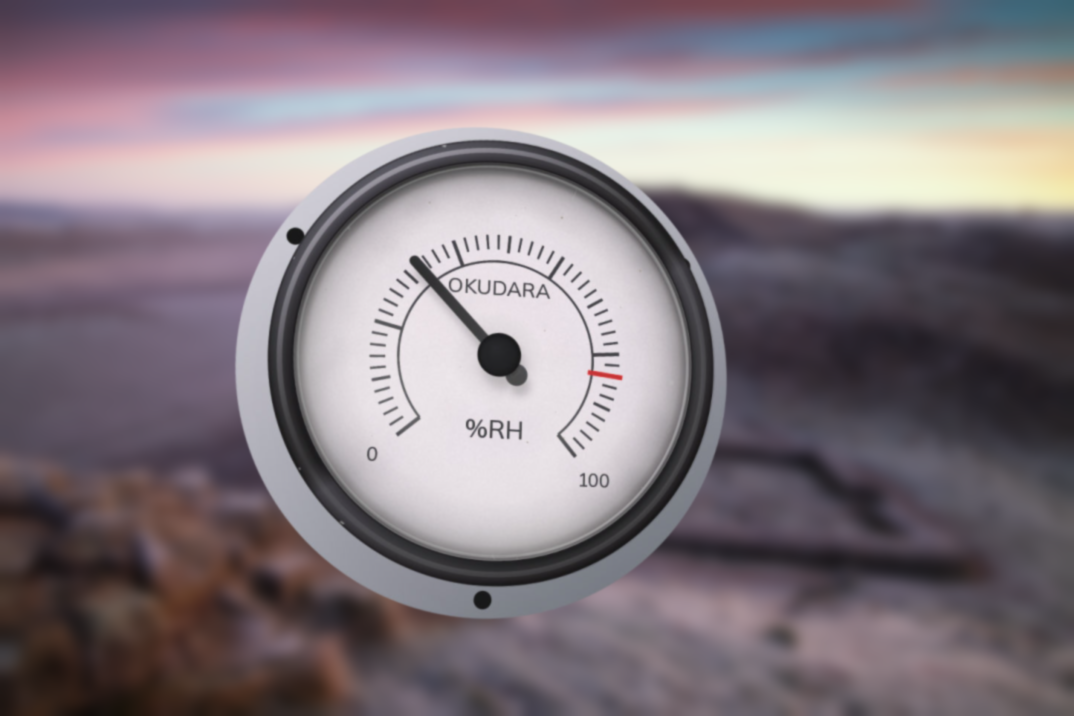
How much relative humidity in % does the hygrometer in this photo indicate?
32 %
